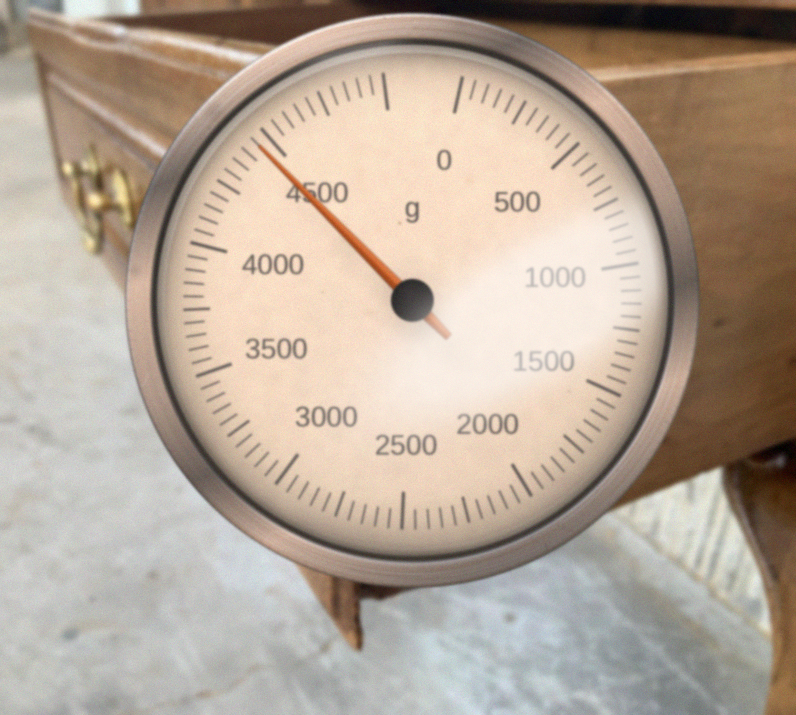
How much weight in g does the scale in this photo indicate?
4450 g
